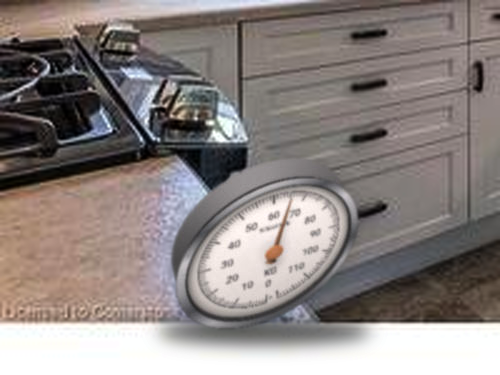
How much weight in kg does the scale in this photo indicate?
65 kg
